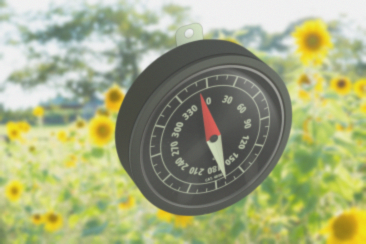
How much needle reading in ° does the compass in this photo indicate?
350 °
